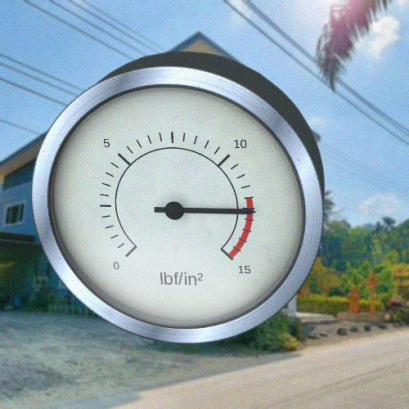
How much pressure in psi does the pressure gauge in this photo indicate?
12.5 psi
